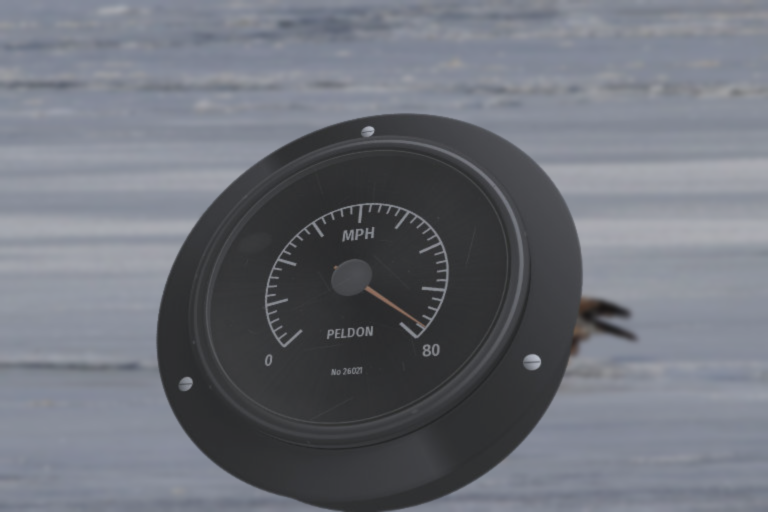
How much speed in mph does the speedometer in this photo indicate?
78 mph
